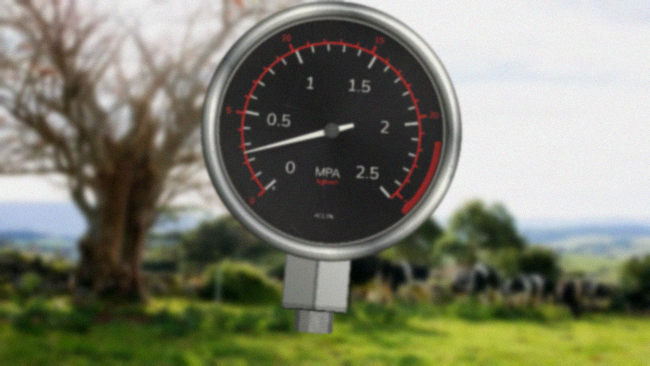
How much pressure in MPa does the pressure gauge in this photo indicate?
0.25 MPa
